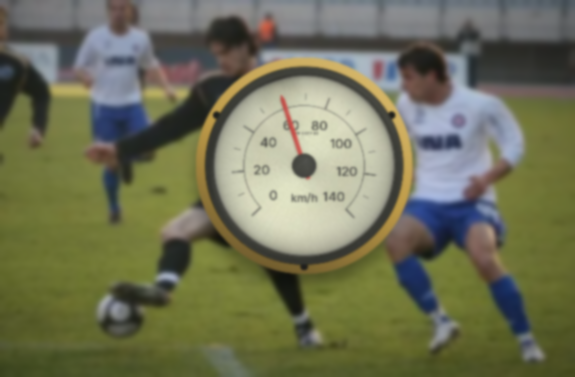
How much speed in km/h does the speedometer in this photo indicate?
60 km/h
